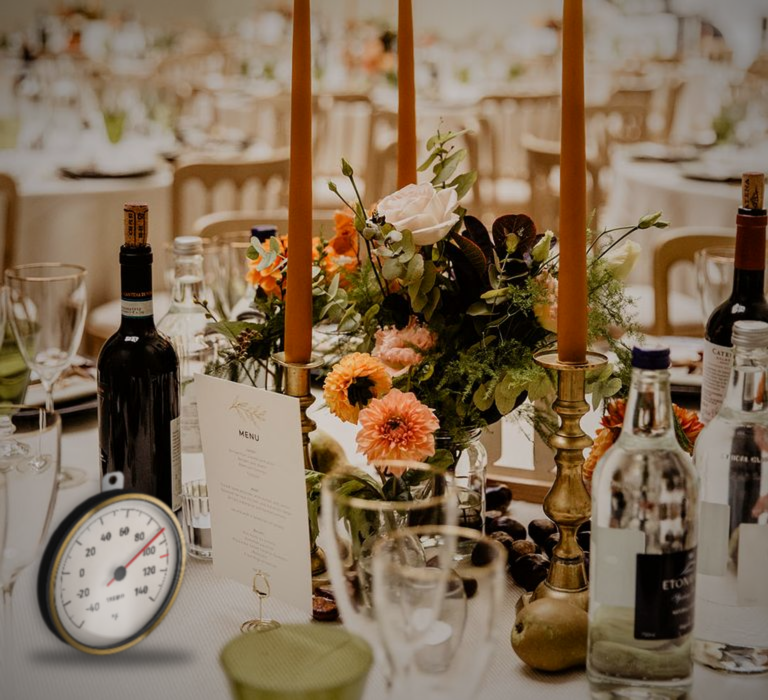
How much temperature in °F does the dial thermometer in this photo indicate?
90 °F
